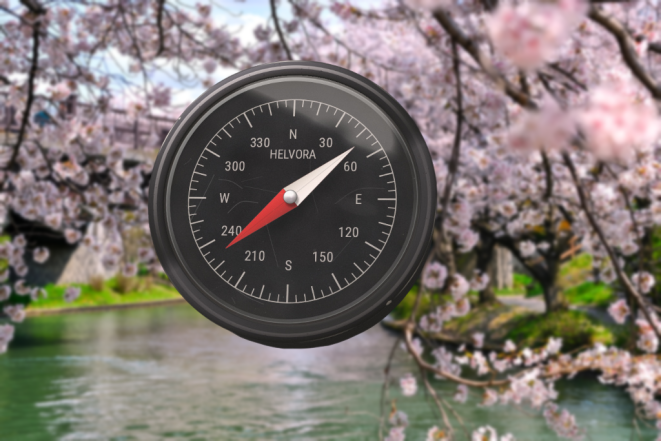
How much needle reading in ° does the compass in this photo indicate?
230 °
